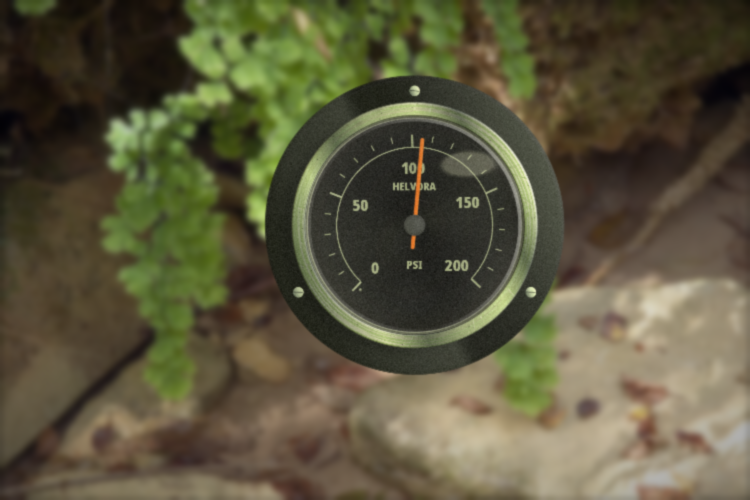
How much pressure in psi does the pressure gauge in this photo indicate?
105 psi
